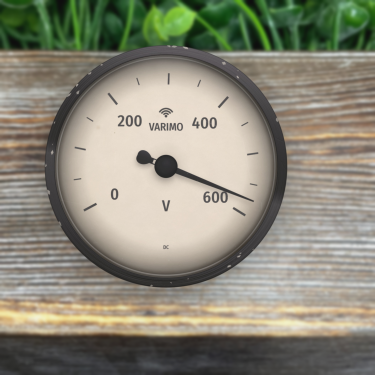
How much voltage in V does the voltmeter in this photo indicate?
575 V
